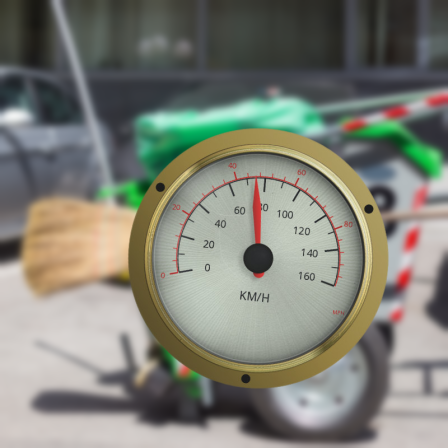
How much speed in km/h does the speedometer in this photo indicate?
75 km/h
